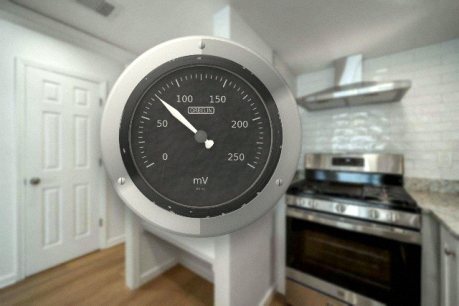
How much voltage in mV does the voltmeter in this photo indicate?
75 mV
